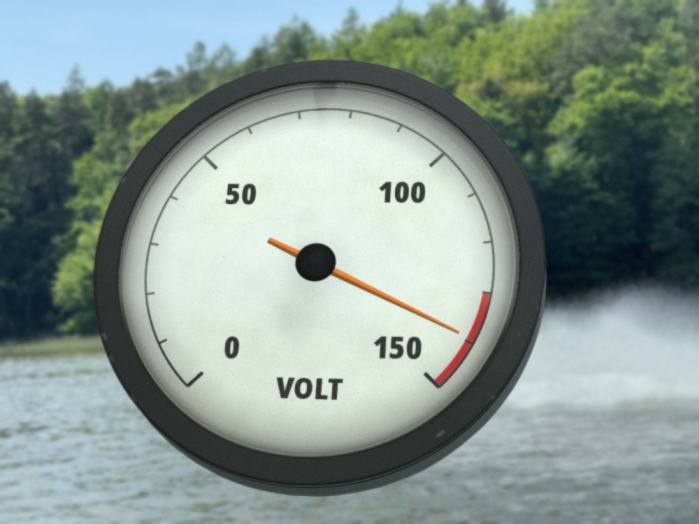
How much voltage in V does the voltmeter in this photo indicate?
140 V
